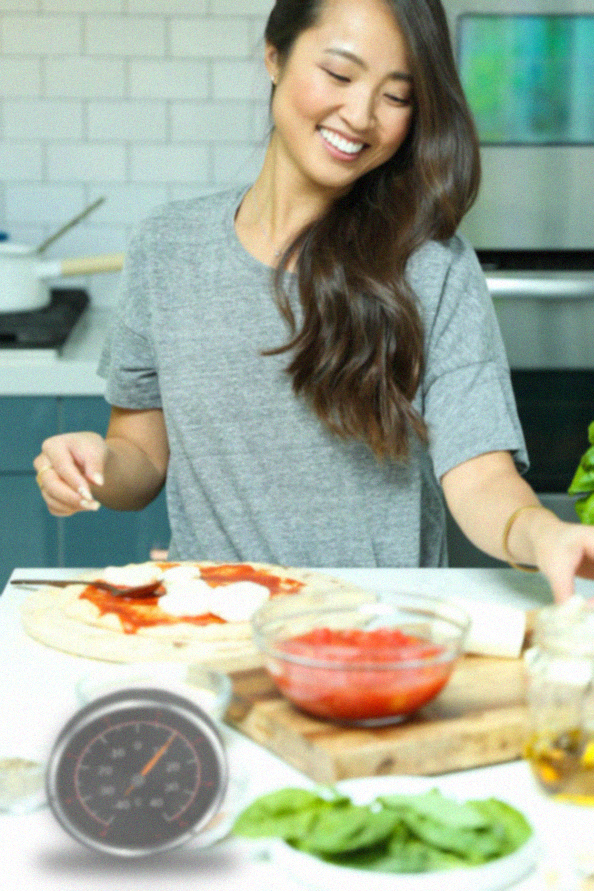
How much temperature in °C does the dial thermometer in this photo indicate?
10 °C
